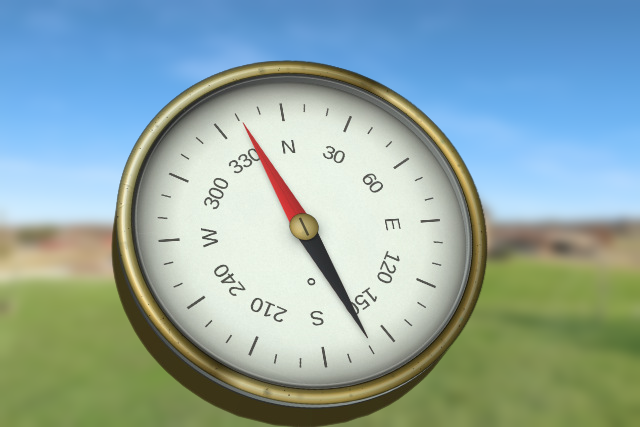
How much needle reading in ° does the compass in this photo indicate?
340 °
